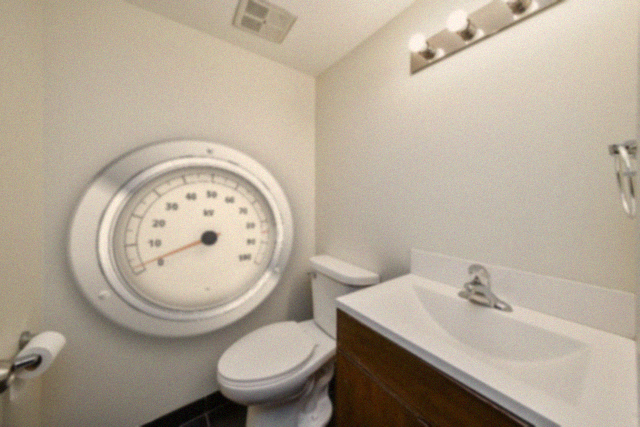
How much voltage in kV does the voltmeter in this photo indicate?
2.5 kV
